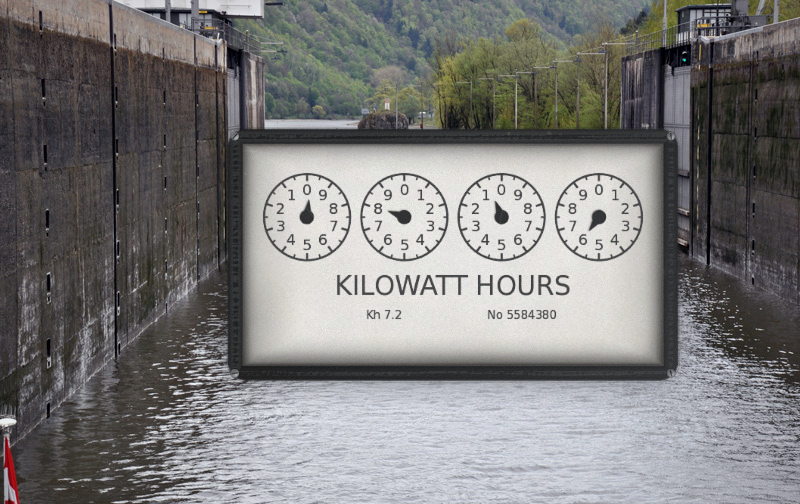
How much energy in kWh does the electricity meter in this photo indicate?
9806 kWh
